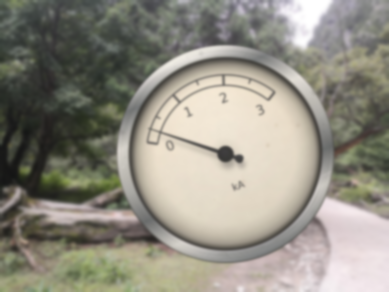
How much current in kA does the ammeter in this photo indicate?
0.25 kA
